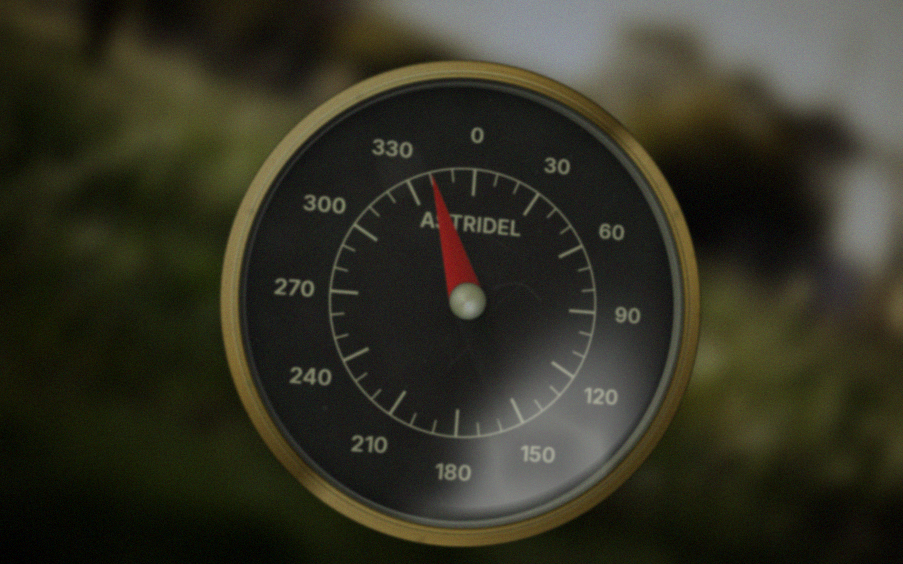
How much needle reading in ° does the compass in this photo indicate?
340 °
